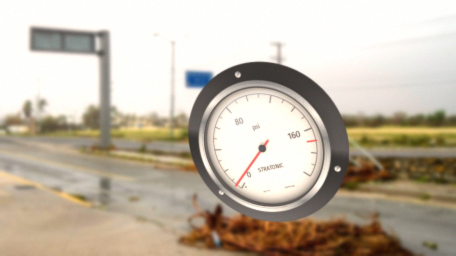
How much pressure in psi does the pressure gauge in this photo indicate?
5 psi
